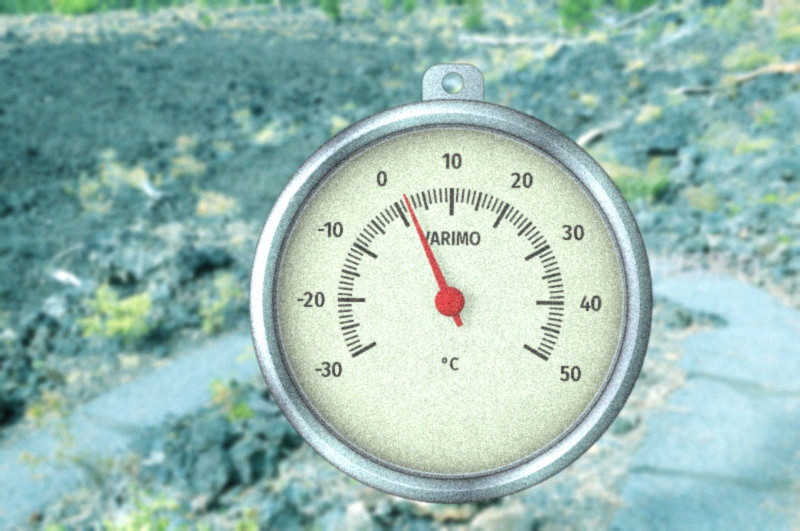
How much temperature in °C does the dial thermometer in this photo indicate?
2 °C
